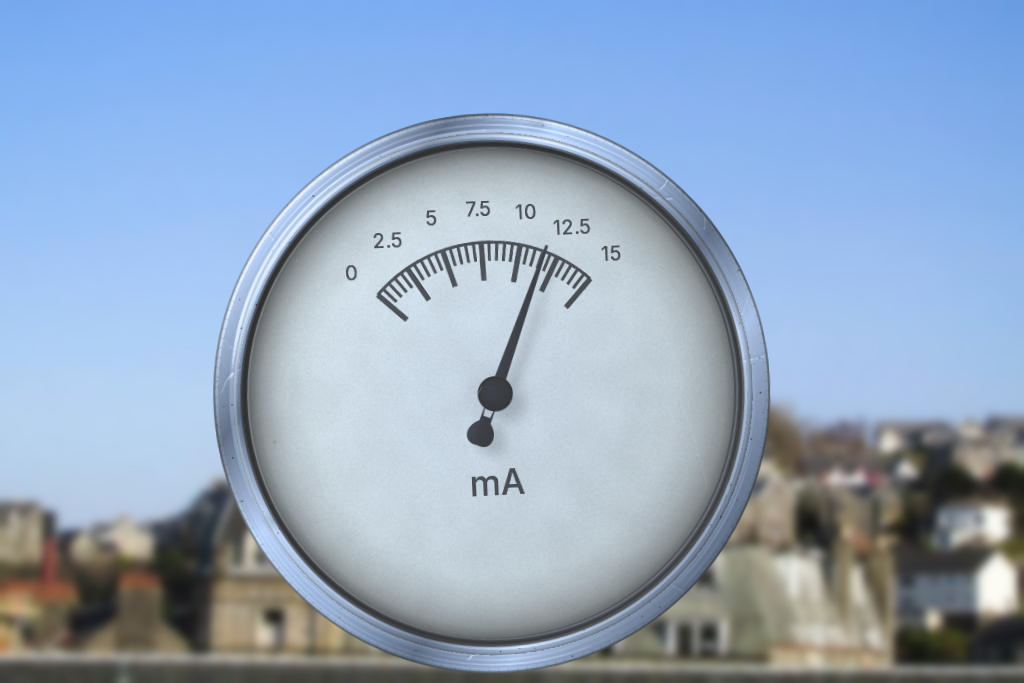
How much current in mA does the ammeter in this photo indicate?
11.5 mA
